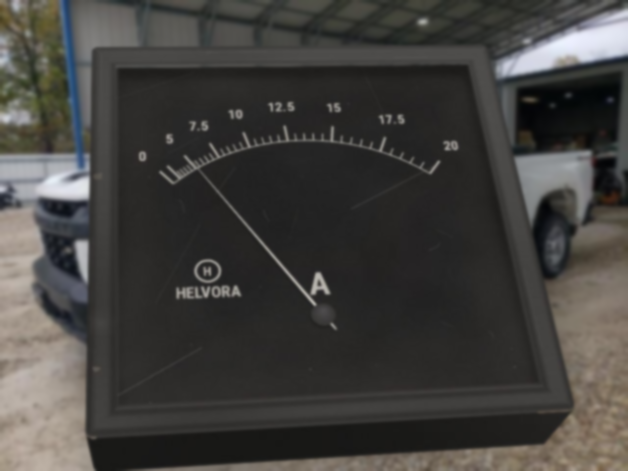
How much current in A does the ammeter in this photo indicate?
5 A
